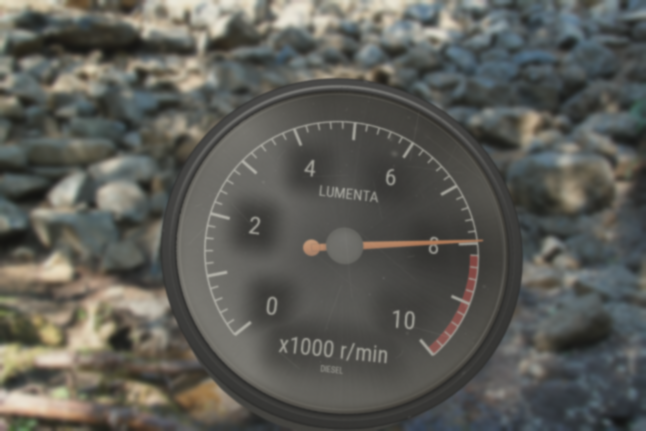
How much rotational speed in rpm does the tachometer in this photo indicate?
8000 rpm
